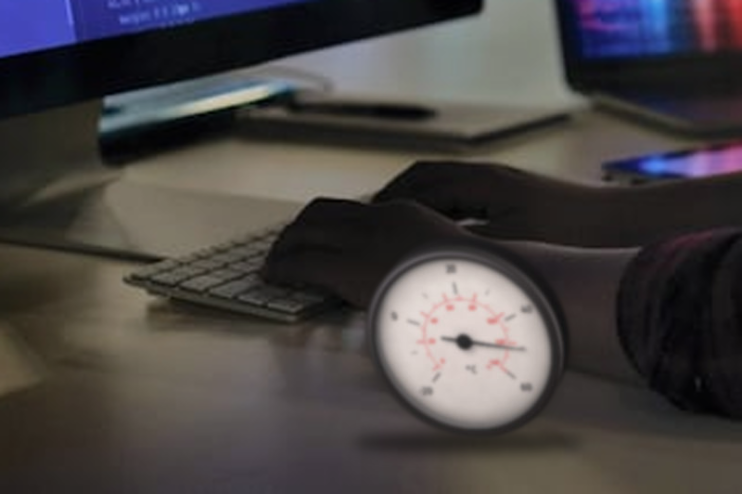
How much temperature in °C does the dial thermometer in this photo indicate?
50 °C
